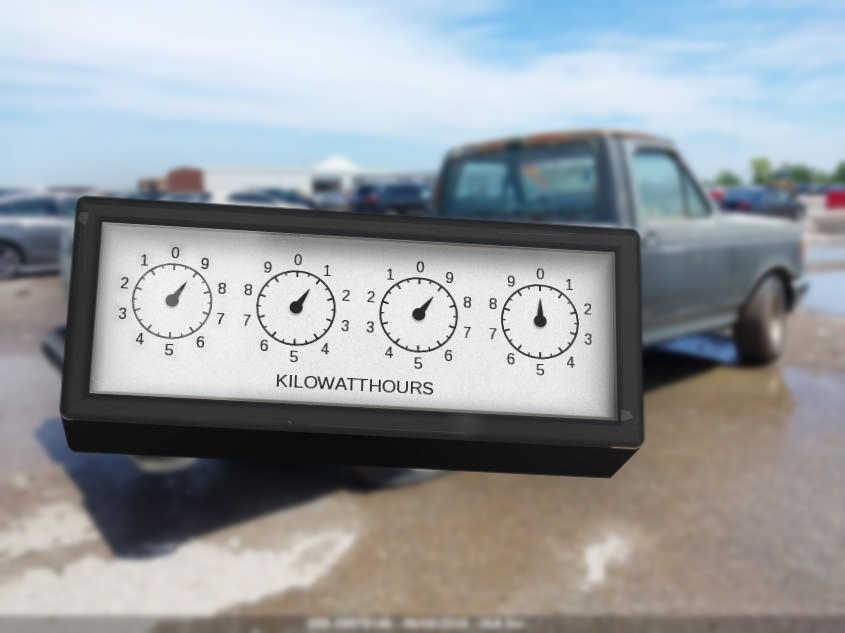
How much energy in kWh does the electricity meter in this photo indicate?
9090 kWh
